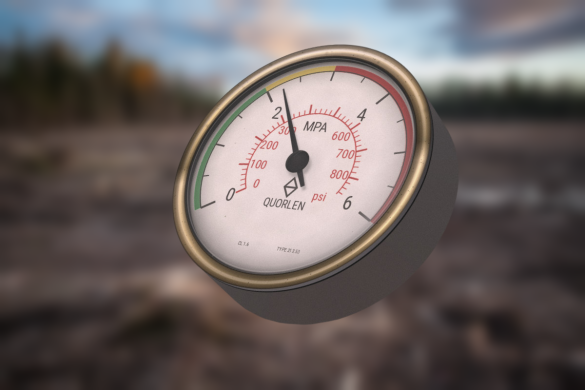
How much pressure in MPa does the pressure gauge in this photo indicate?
2.25 MPa
